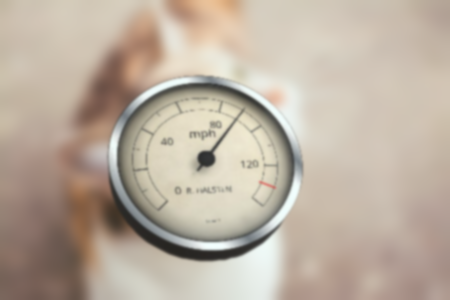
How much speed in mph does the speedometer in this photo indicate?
90 mph
